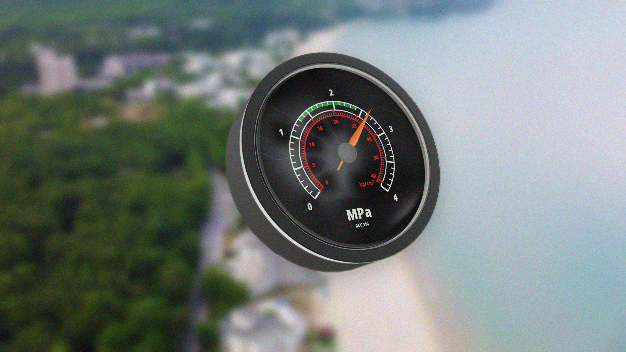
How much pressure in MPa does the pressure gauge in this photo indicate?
2.6 MPa
